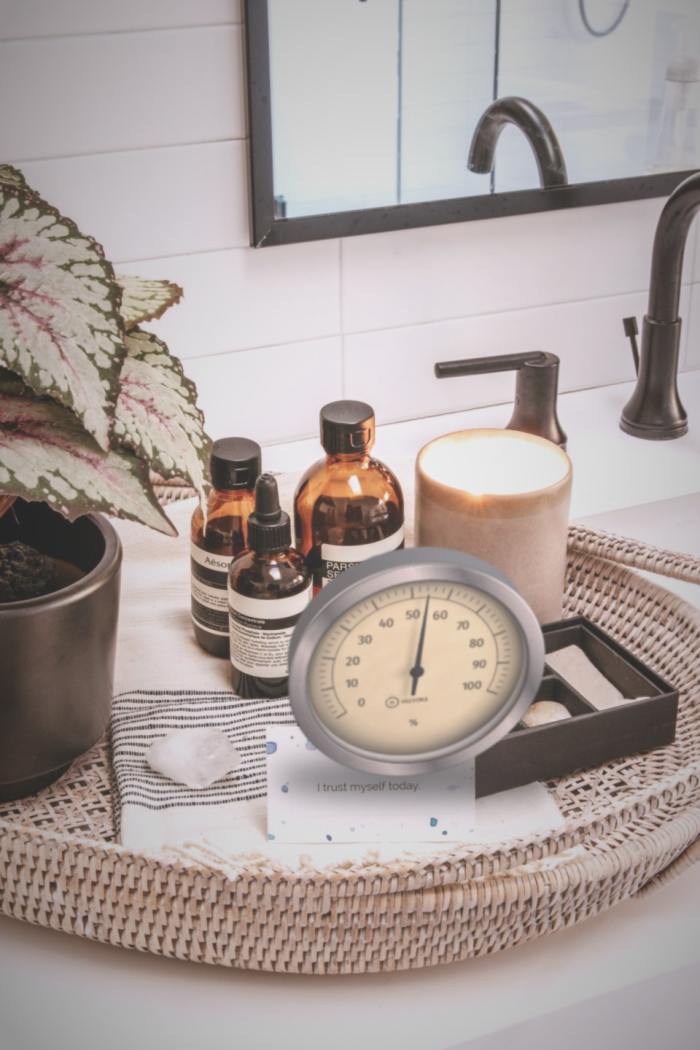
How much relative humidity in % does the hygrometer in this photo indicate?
54 %
